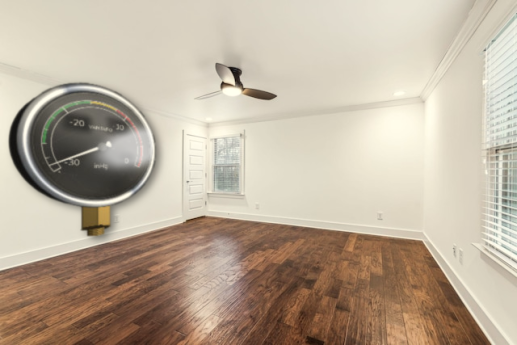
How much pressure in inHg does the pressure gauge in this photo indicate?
-29 inHg
